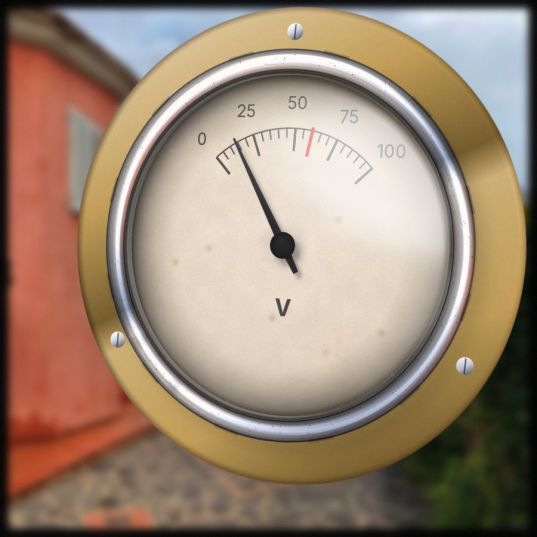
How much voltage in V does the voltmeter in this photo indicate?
15 V
